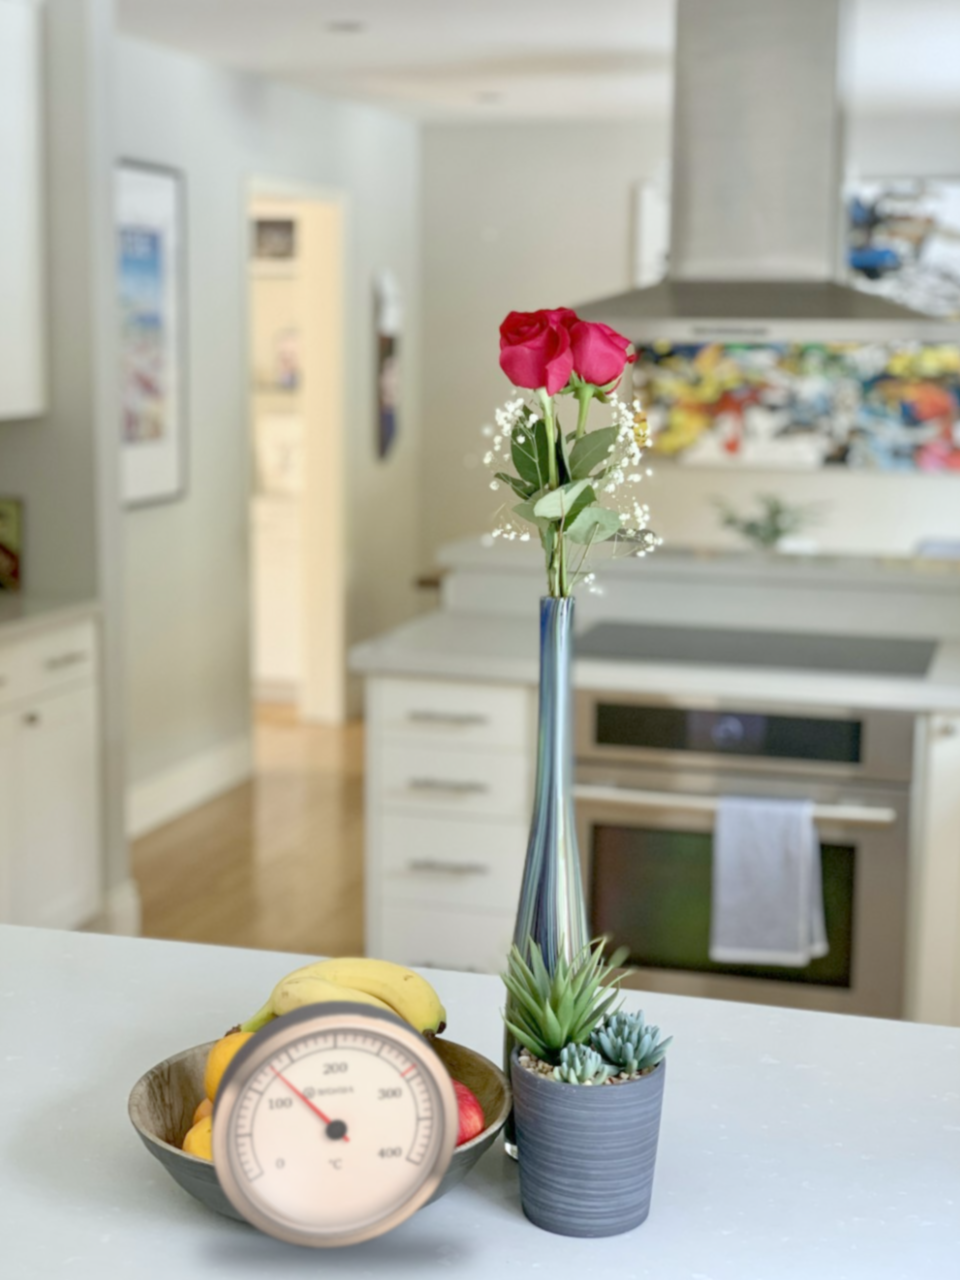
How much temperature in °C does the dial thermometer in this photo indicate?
130 °C
